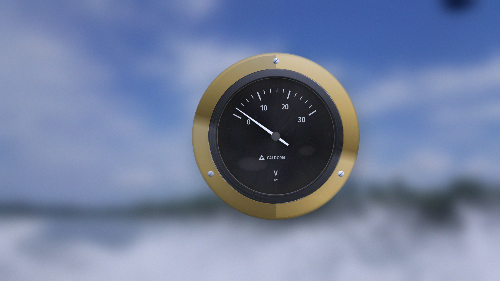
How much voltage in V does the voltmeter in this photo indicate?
2 V
